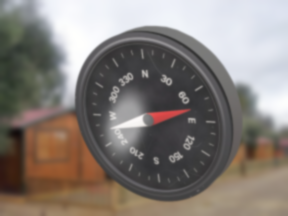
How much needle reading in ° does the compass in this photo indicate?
75 °
